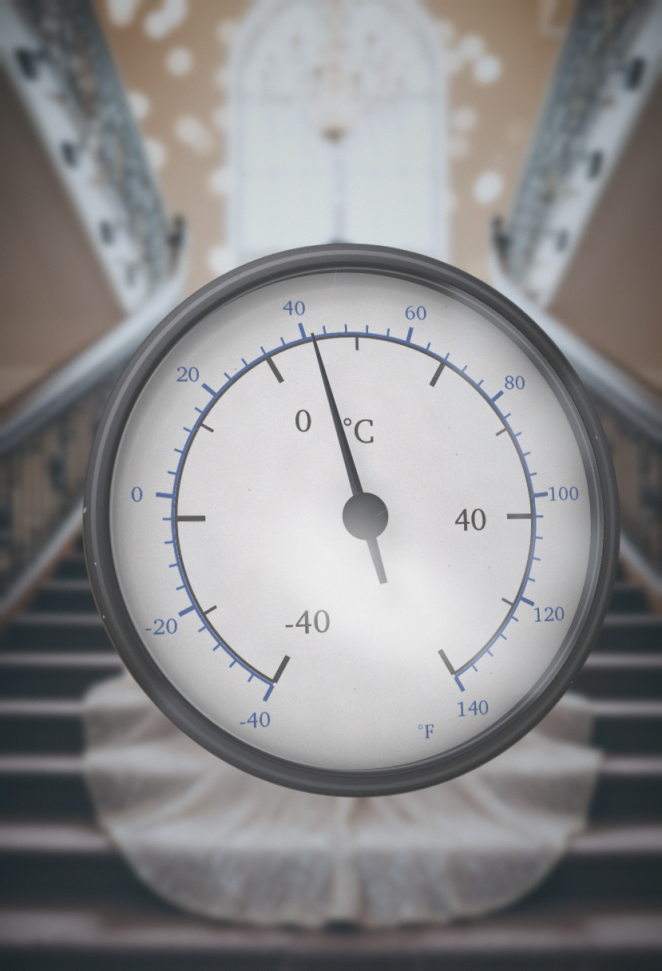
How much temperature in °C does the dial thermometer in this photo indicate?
5 °C
